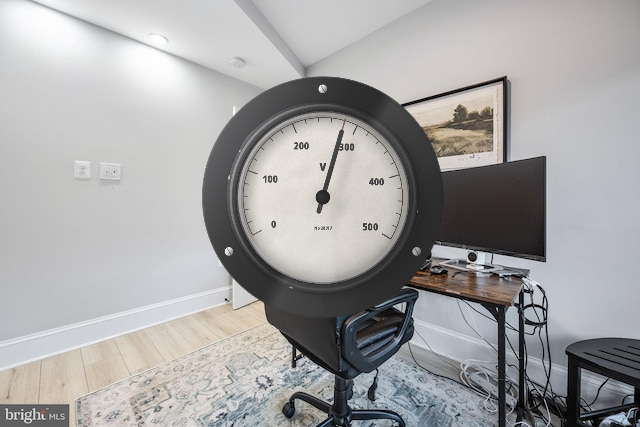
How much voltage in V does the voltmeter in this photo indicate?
280 V
